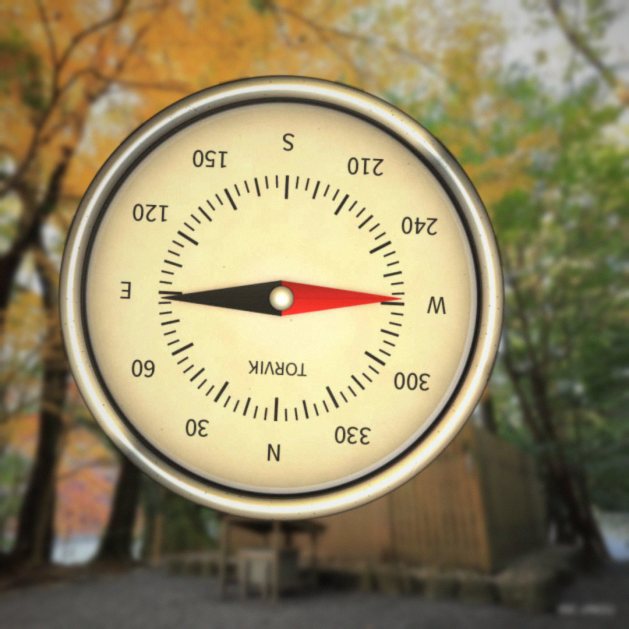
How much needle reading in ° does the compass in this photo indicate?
267.5 °
